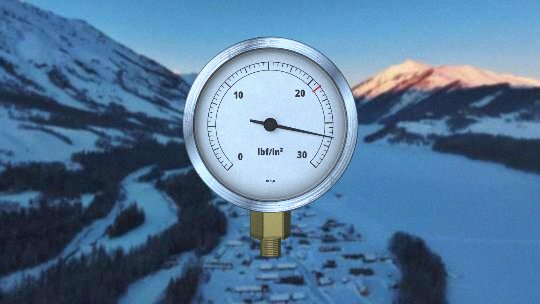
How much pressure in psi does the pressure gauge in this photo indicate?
26.5 psi
